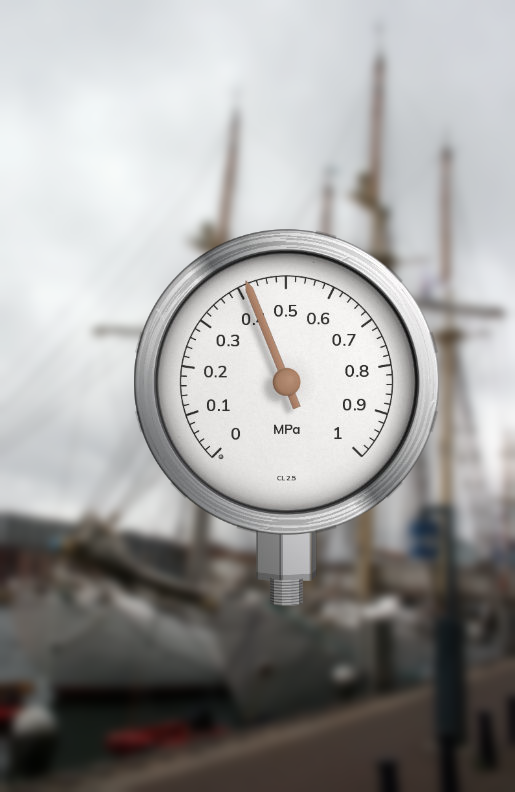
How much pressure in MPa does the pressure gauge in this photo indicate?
0.42 MPa
